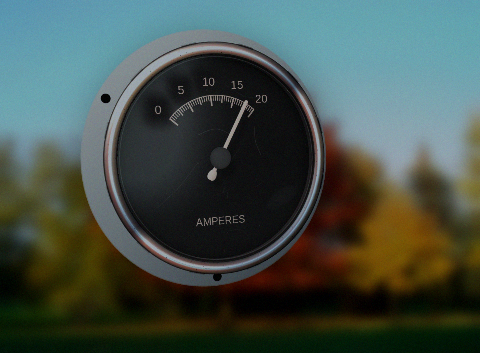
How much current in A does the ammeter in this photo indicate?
17.5 A
